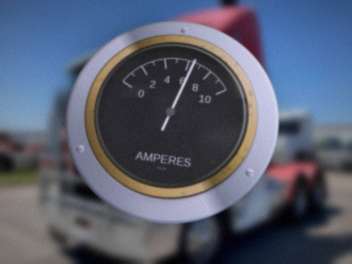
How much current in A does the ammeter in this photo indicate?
6.5 A
